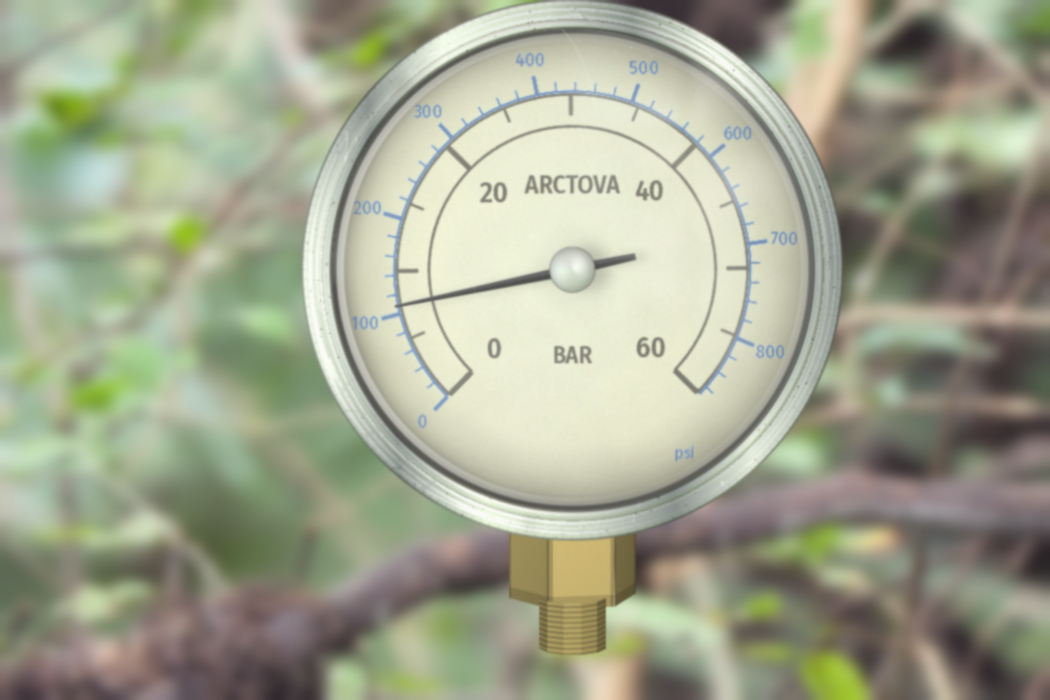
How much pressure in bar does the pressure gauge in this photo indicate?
7.5 bar
